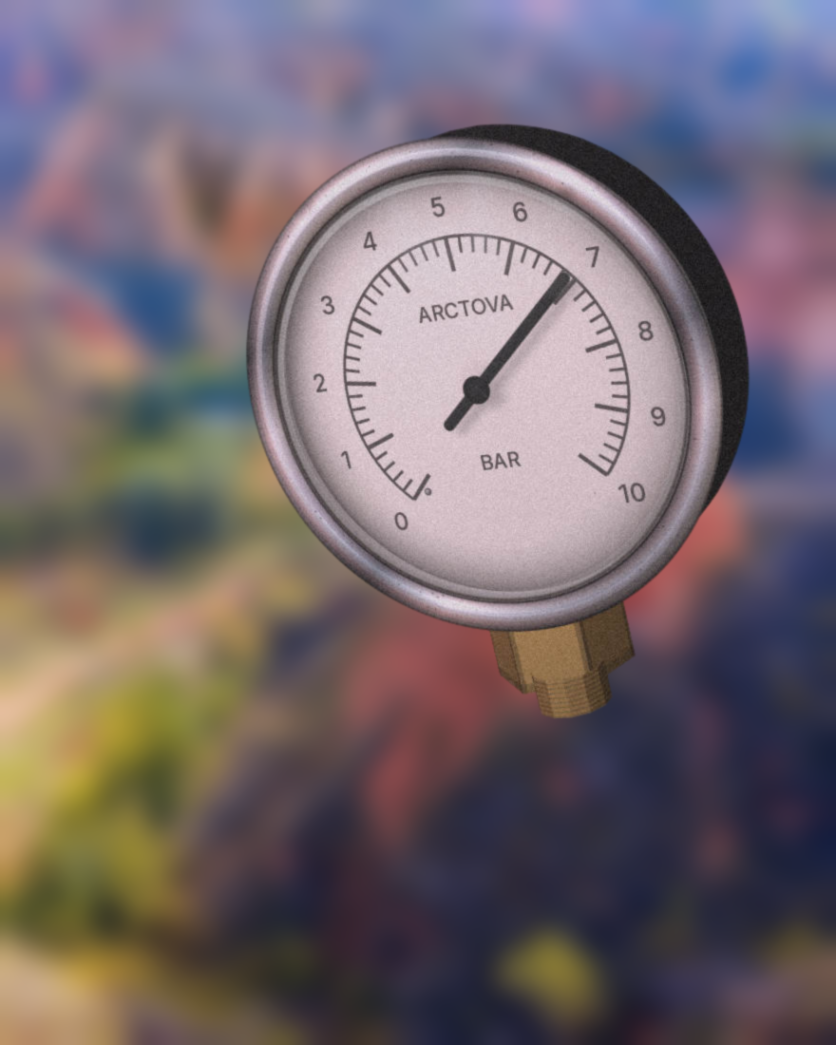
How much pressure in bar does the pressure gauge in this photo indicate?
6.9 bar
